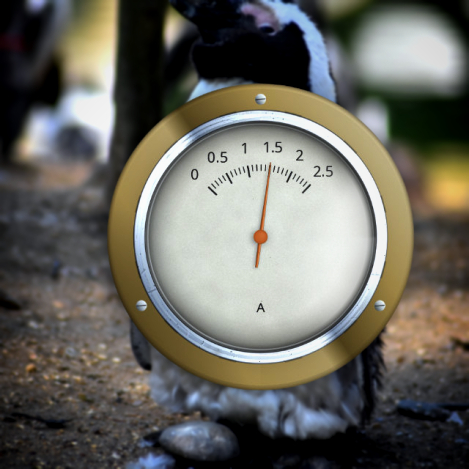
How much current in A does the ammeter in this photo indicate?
1.5 A
